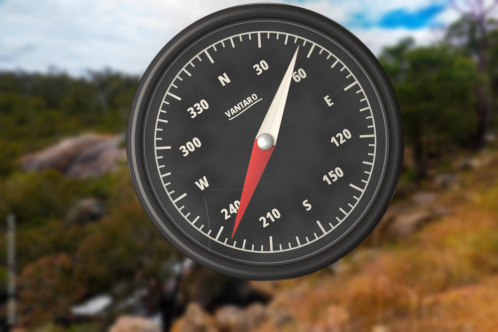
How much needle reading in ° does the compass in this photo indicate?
232.5 °
